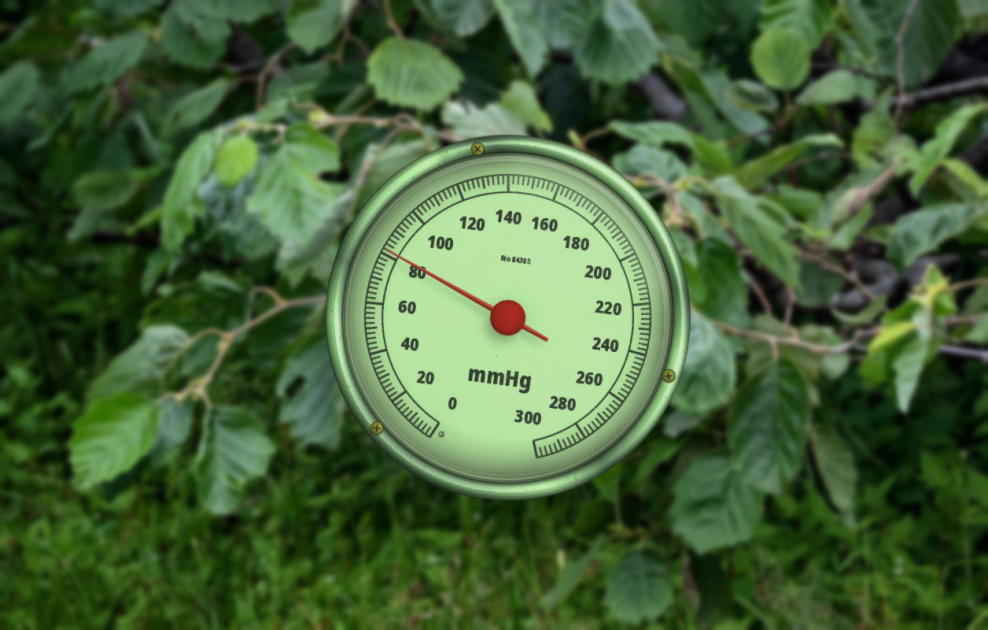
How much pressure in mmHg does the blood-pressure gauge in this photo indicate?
82 mmHg
